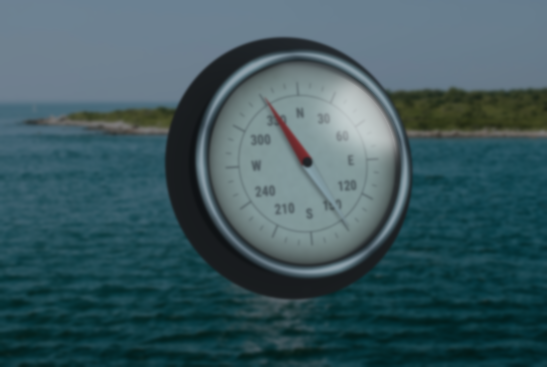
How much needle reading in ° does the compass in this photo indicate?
330 °
